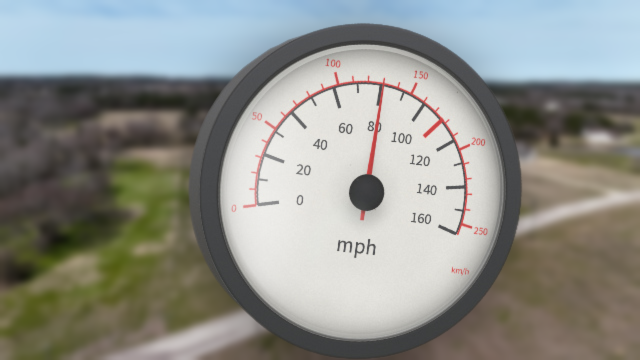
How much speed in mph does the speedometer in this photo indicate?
80 mph
